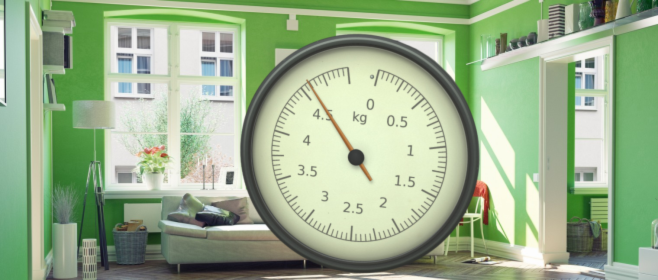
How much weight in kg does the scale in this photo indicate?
4.6 kg
